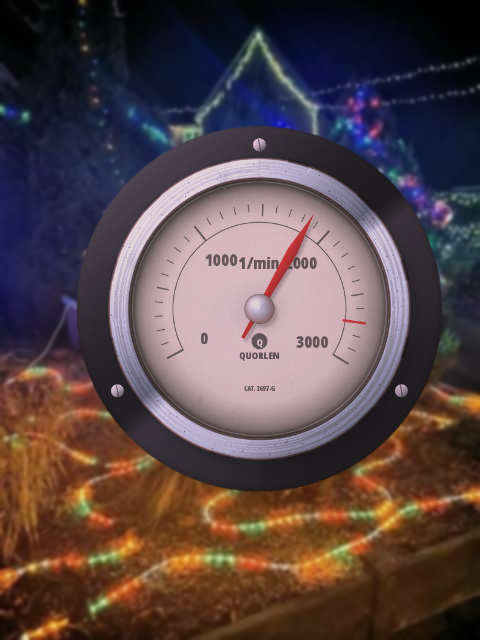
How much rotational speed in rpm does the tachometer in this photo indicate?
1850 rpm
